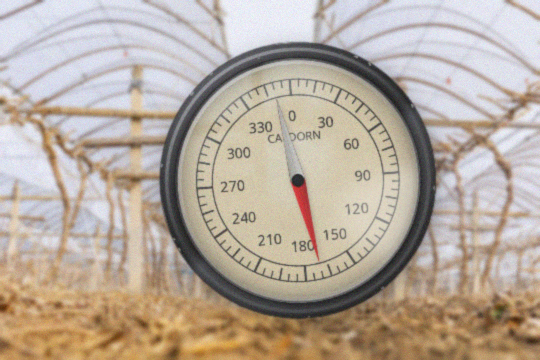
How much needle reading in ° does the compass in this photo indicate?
170 °
